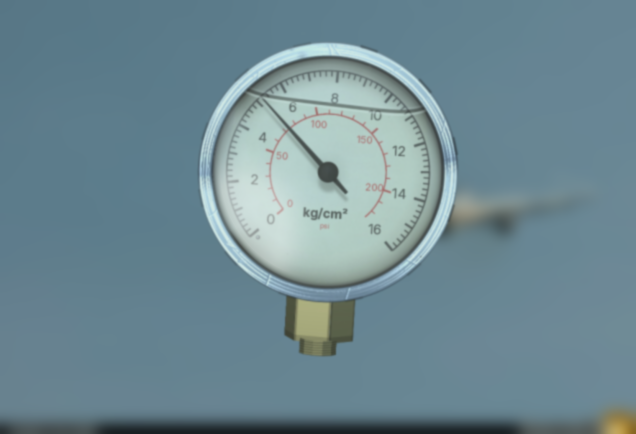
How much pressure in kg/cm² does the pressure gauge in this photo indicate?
5.2 kg/cm²
